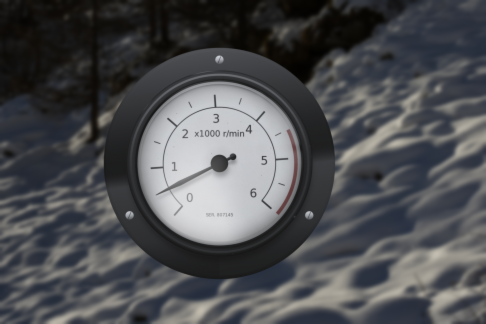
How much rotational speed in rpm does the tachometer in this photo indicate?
500 rpm
